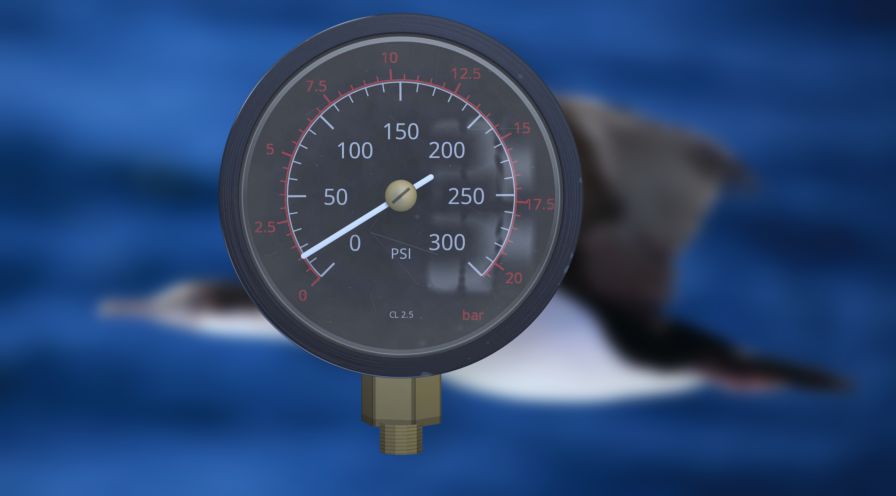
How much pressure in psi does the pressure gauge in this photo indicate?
15 psi
